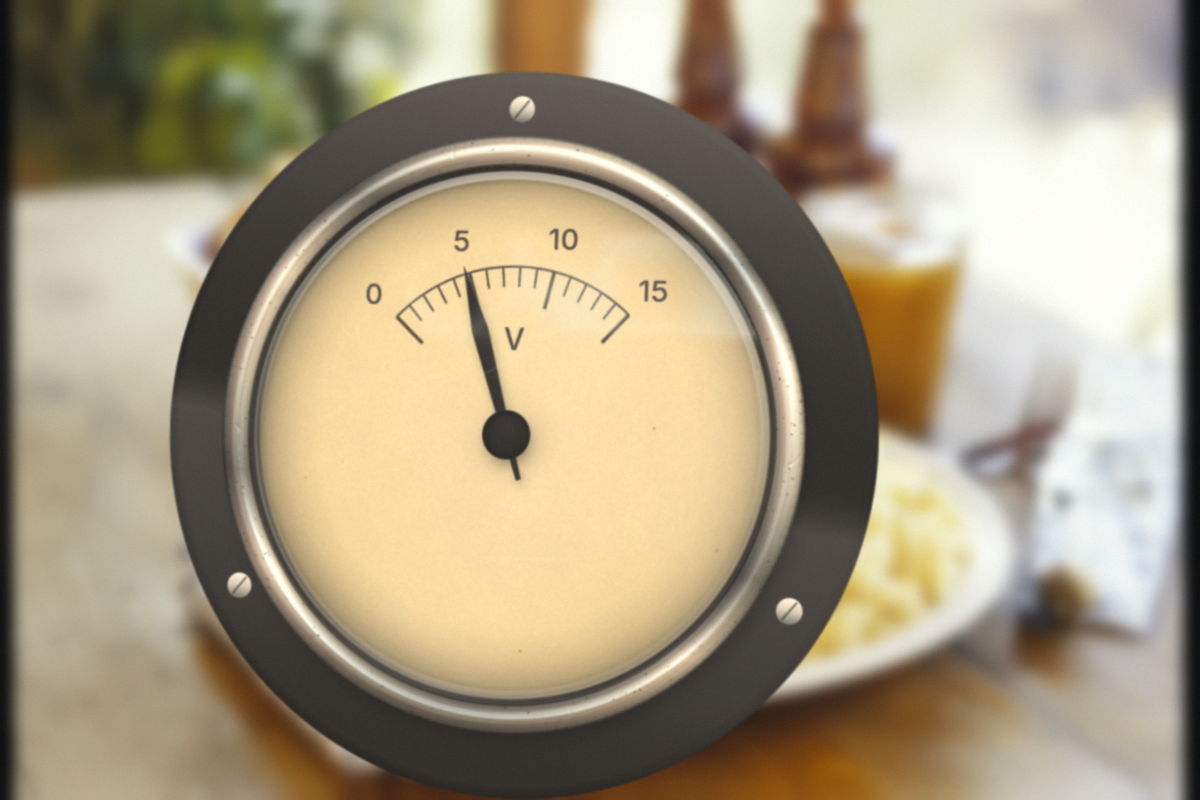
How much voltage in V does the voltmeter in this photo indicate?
5 V
